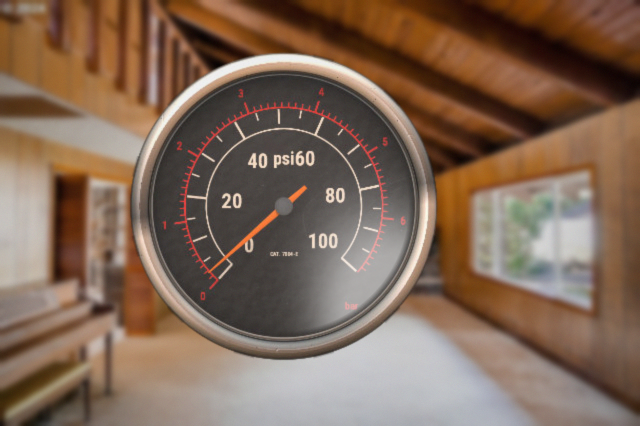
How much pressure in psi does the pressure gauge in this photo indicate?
2.5 psi
